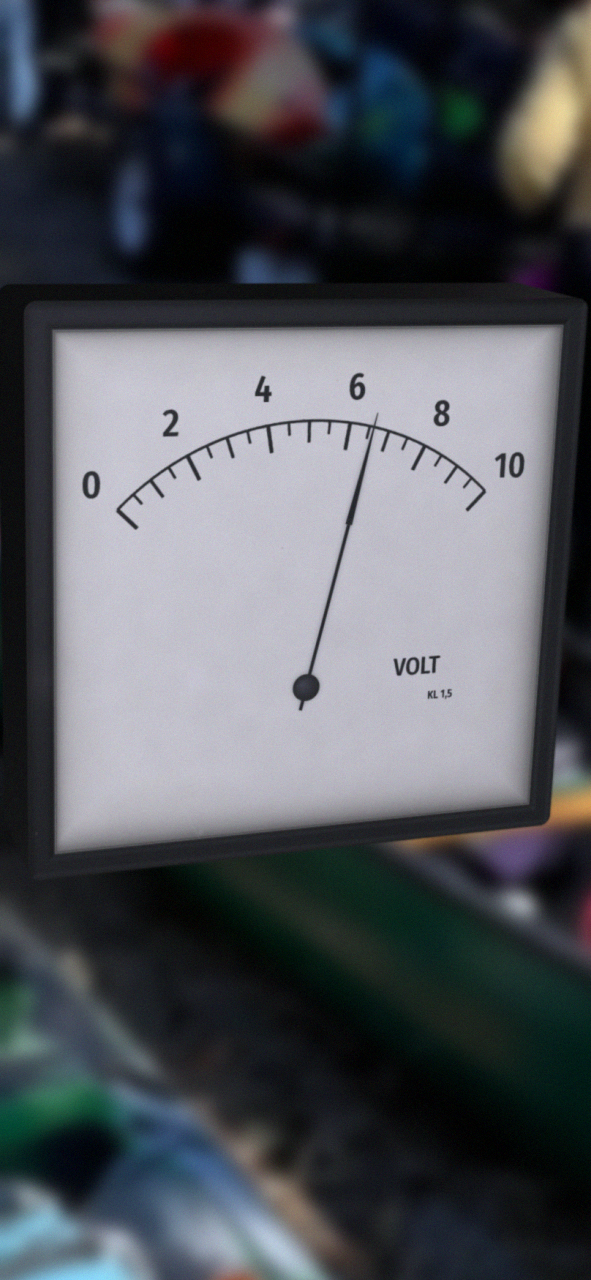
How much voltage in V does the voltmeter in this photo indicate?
6.5 V
